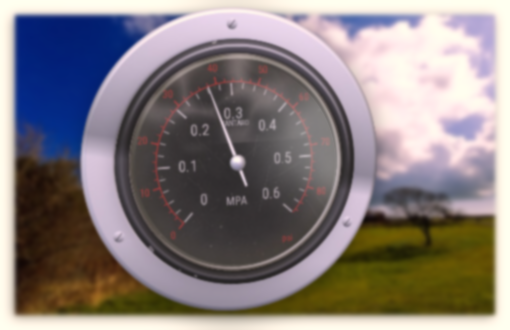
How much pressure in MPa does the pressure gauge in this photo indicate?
0.26 MPa
